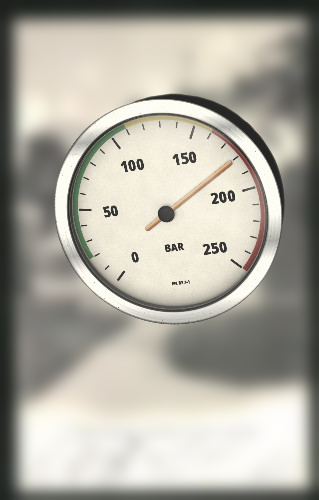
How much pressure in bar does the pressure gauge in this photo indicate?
180 bar
